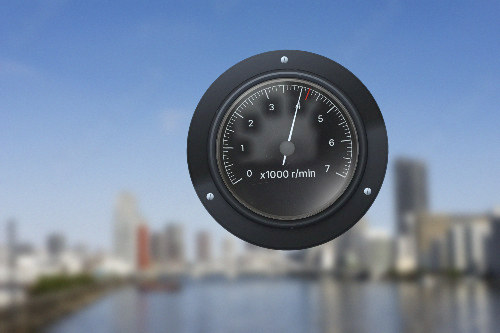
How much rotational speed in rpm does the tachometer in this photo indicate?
4000 rpm
